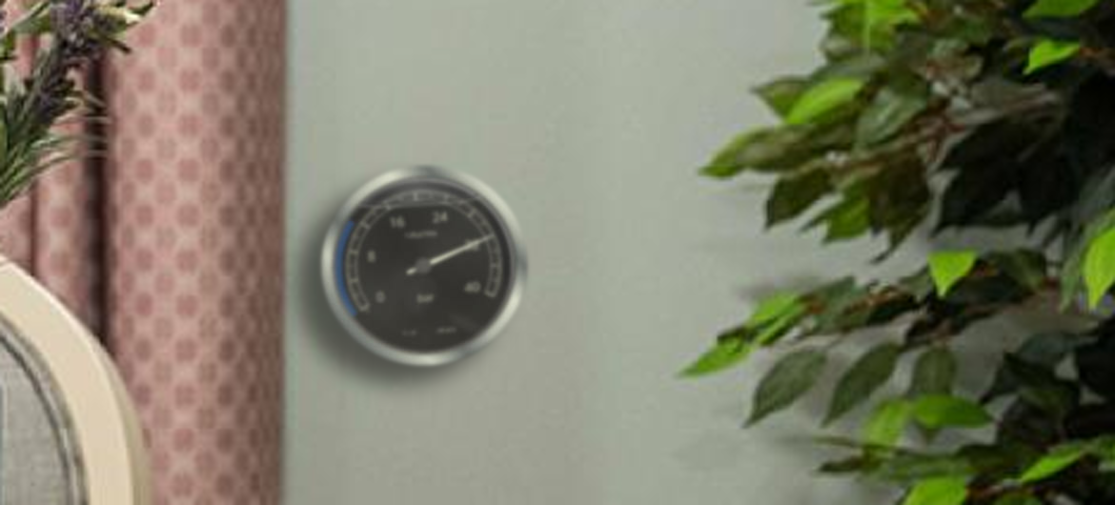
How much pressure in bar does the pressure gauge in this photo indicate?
32 bar
